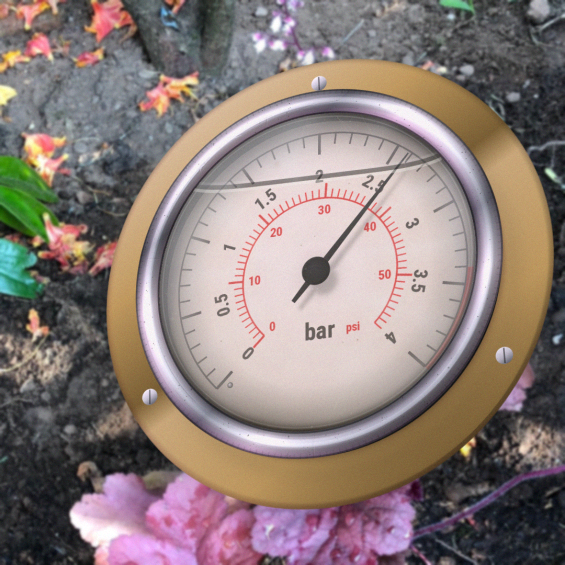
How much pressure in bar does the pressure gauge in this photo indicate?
2.6 bar
